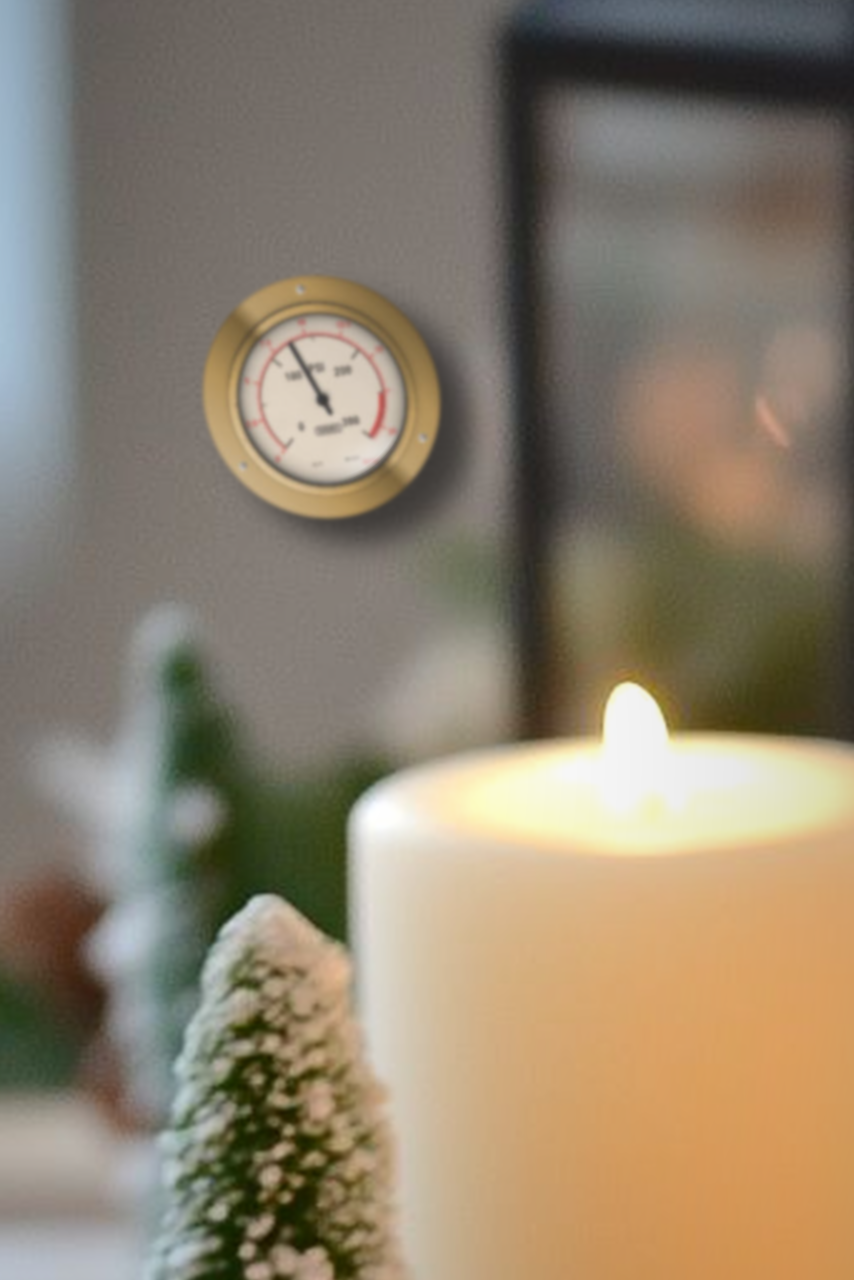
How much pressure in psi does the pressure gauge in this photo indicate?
125 psi
